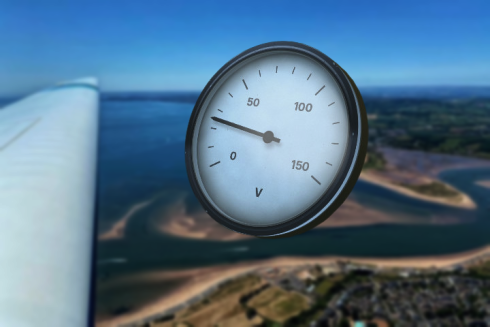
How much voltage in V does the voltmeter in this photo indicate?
25 V
